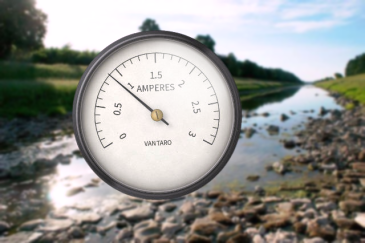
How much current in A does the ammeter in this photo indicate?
0.9 A
